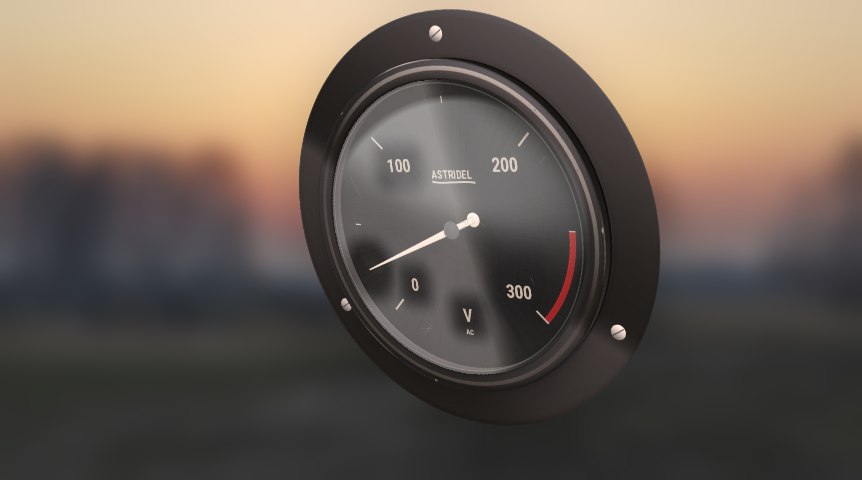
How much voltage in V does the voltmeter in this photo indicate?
25 V
